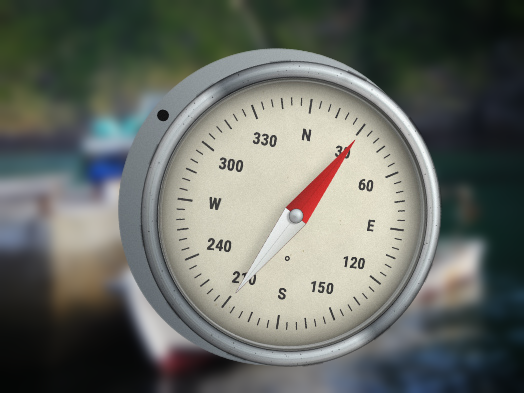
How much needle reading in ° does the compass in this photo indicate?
30 °
